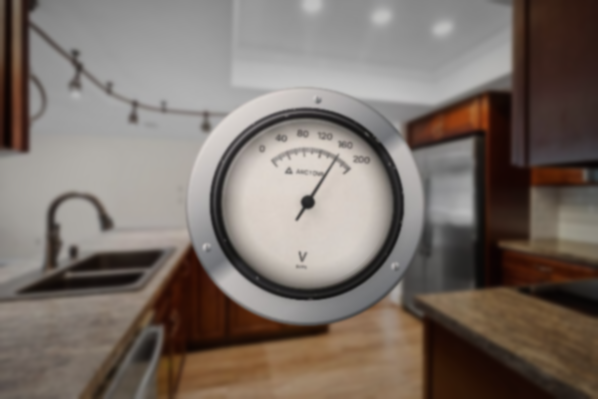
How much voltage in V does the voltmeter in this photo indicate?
160 V
